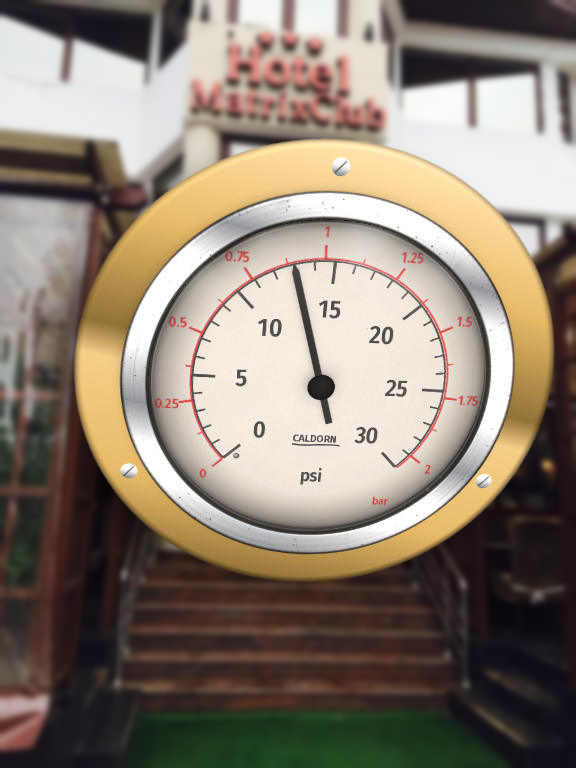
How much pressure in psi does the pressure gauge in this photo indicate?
13 psi
